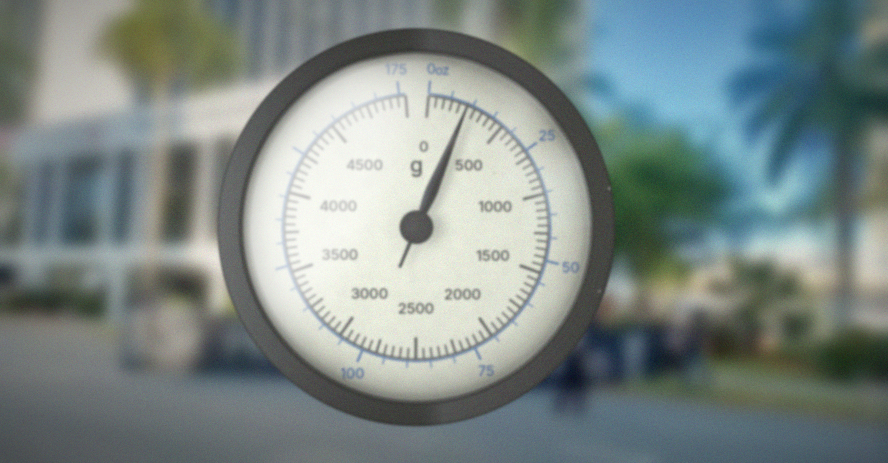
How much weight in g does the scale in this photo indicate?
250 g
